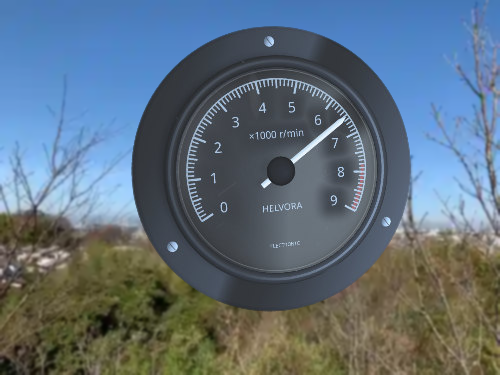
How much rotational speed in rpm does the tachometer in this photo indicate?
6500 rpm
